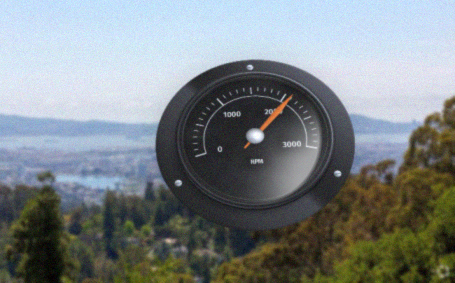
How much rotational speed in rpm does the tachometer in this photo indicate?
2100 rpm
